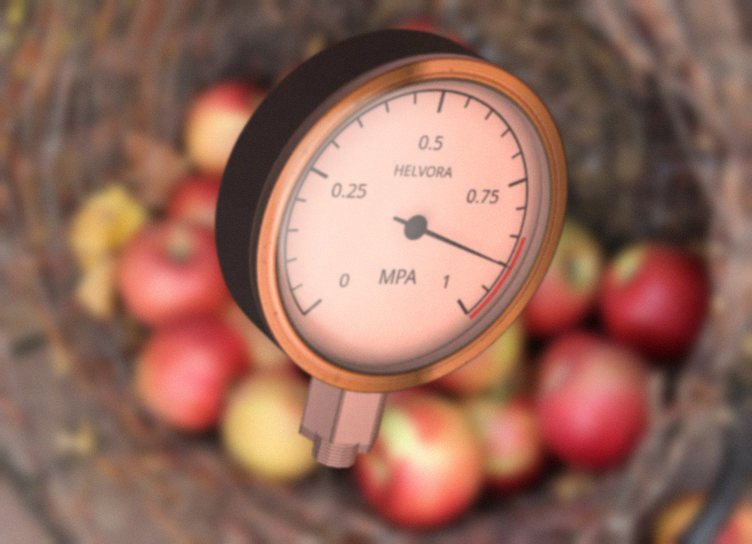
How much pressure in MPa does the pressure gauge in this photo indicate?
0.9 MPa
